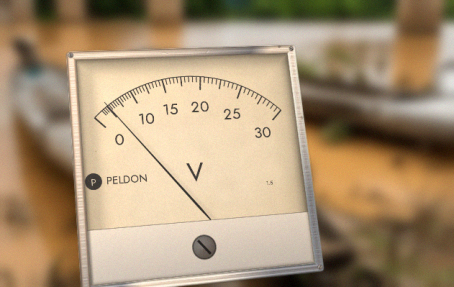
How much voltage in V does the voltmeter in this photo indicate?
5 V
